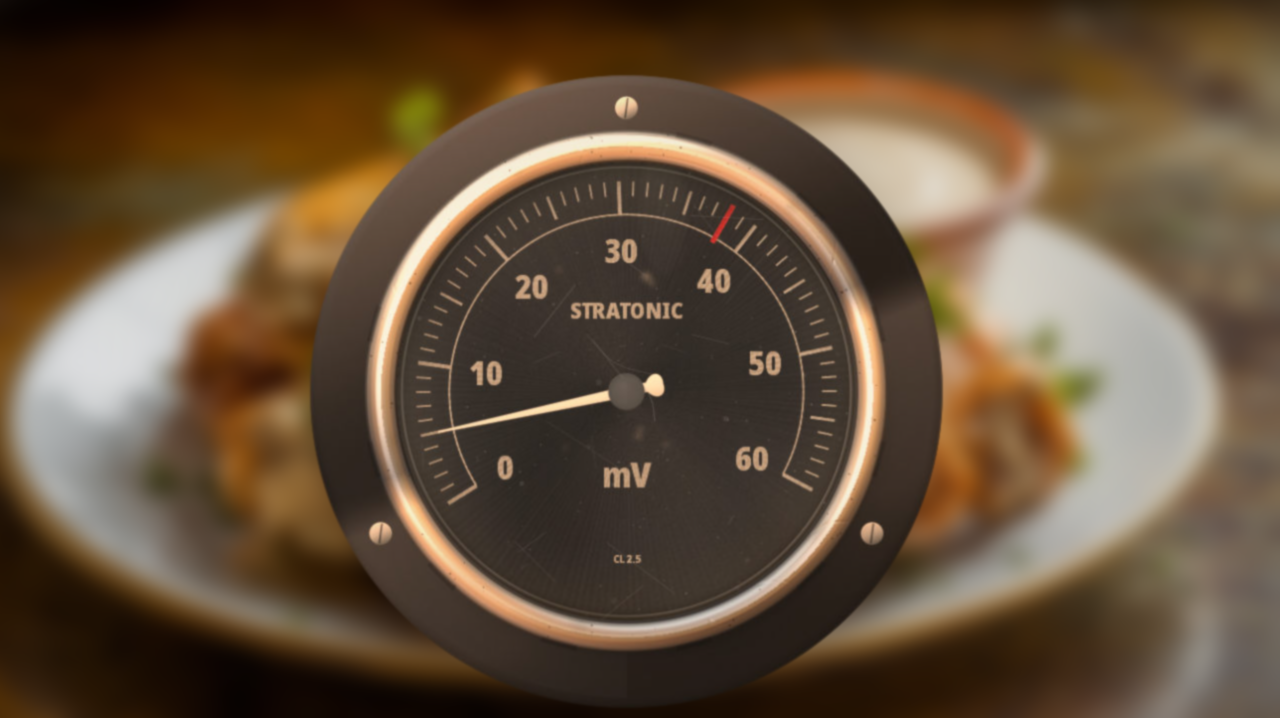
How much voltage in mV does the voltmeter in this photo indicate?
5 mV
